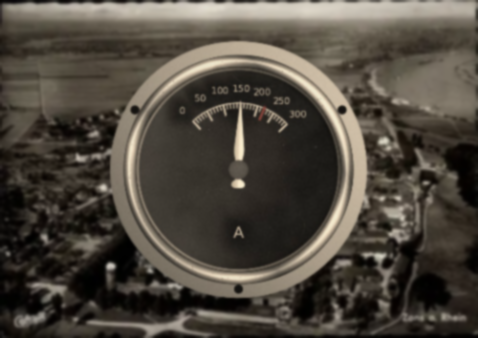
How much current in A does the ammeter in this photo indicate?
150 A
